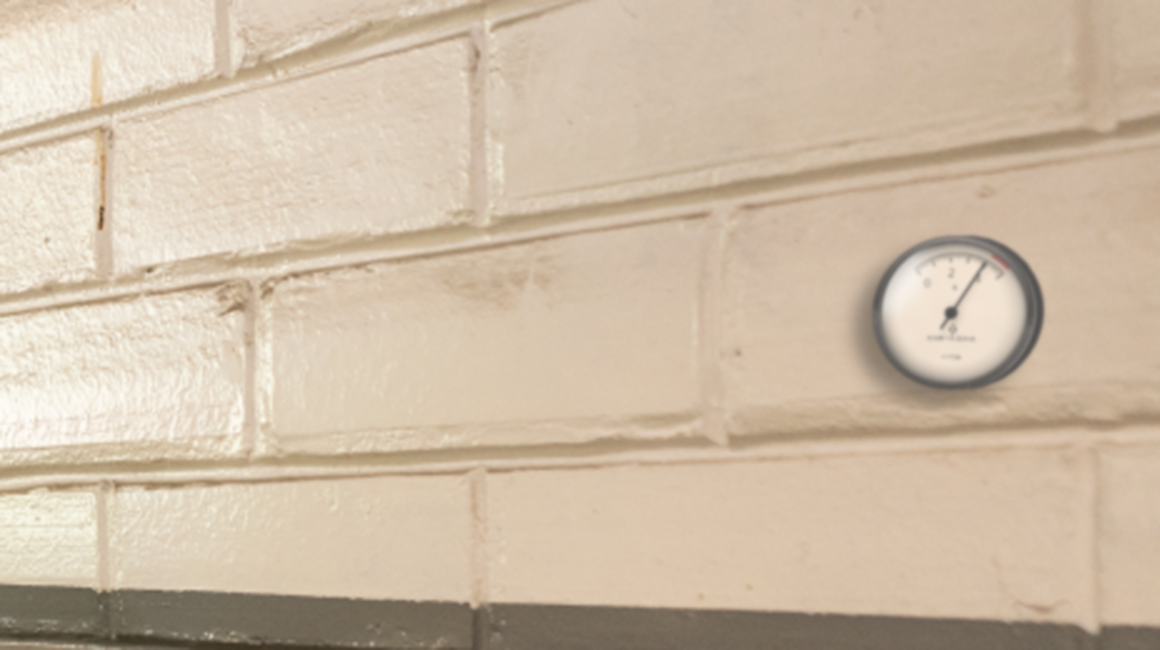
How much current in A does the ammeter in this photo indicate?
4 A
